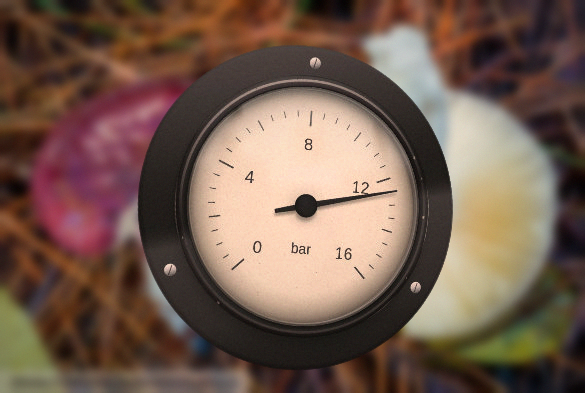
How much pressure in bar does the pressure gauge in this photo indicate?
12.5 bar
